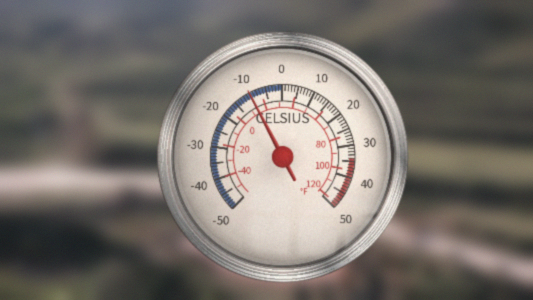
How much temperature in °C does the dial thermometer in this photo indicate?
-10 °C
